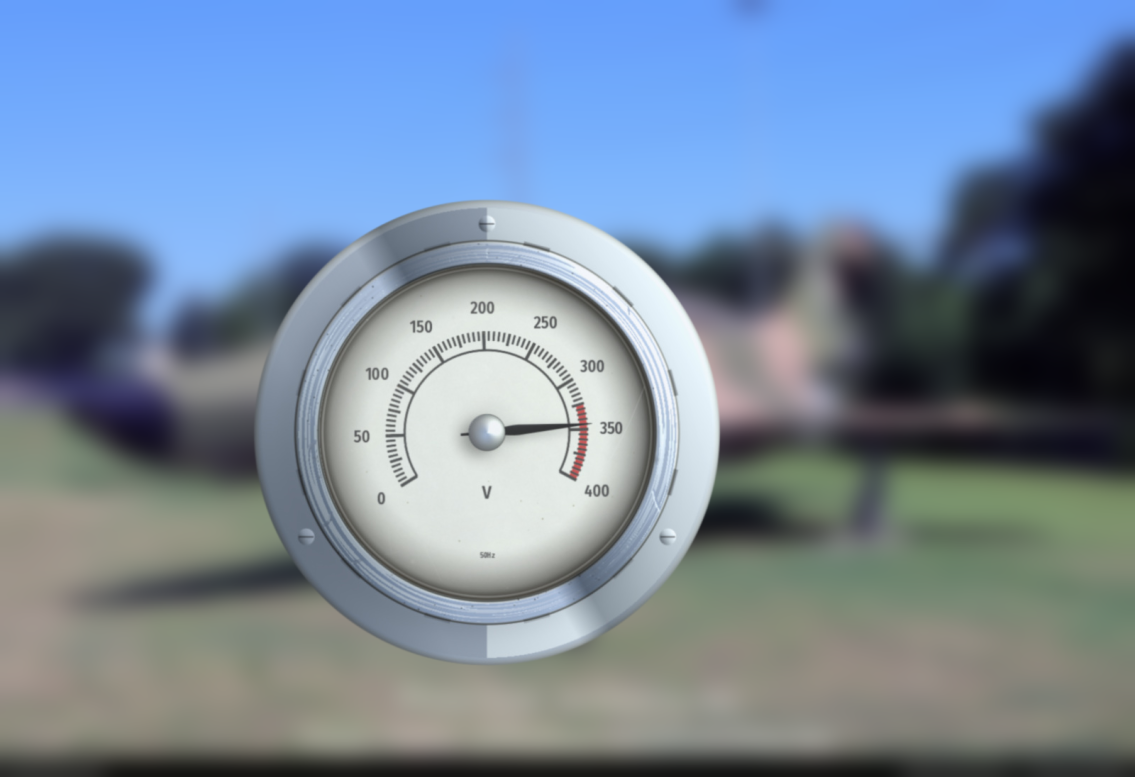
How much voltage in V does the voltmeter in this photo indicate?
345 V
